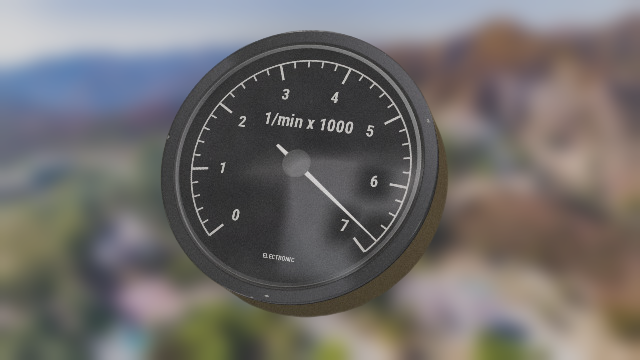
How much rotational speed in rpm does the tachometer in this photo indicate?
6800 rpm
